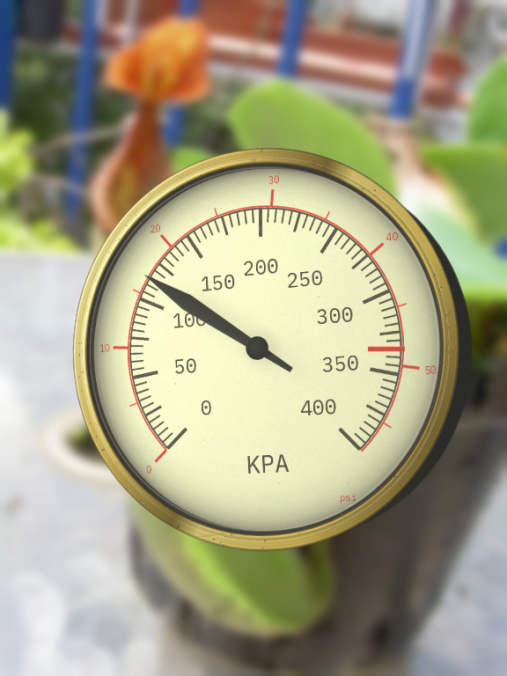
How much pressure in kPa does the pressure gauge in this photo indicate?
115 kPa
